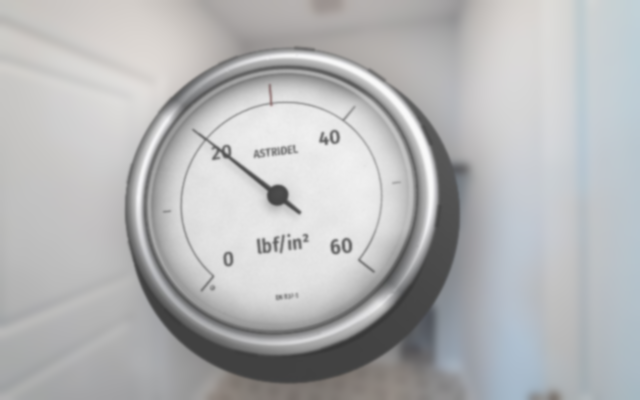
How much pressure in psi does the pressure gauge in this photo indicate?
20 psi
